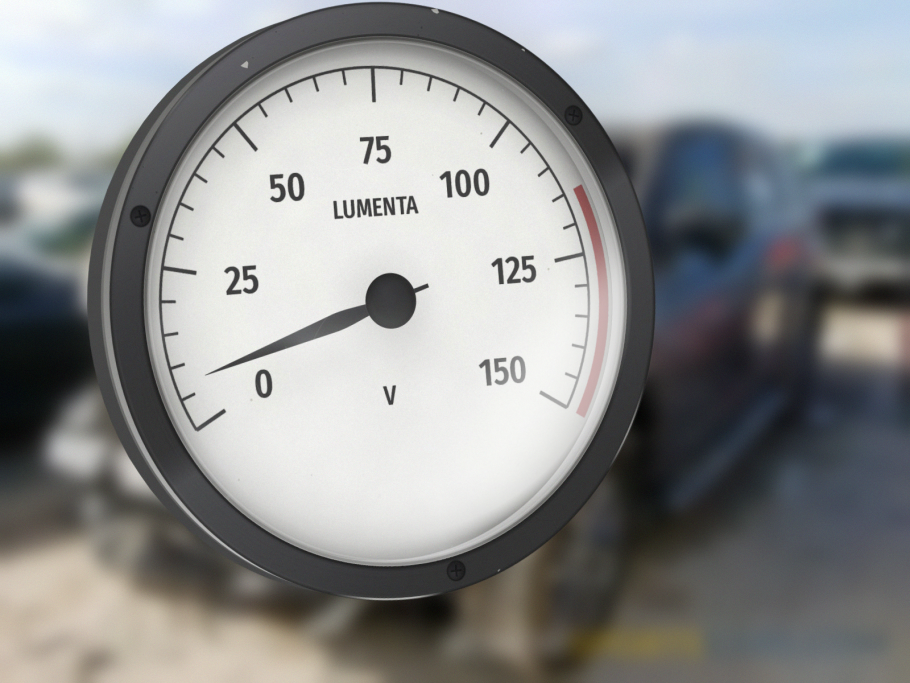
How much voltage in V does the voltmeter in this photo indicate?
7.5 V
